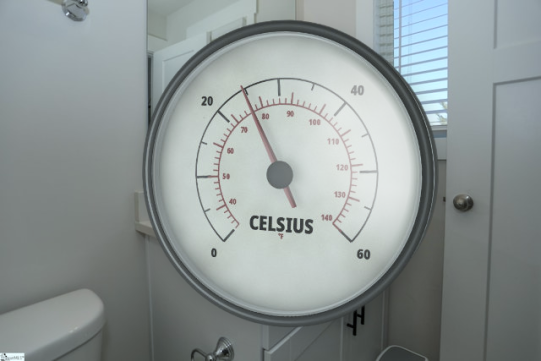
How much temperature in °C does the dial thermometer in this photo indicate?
25 °C
